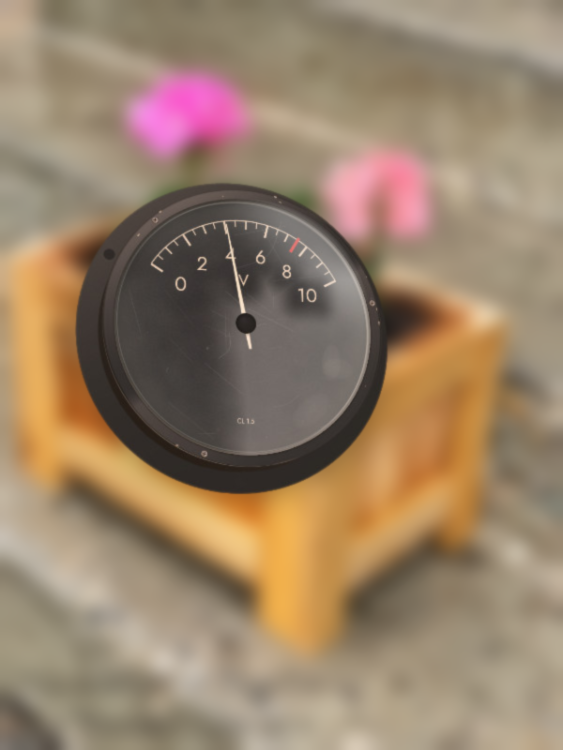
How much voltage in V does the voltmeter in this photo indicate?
4 V
